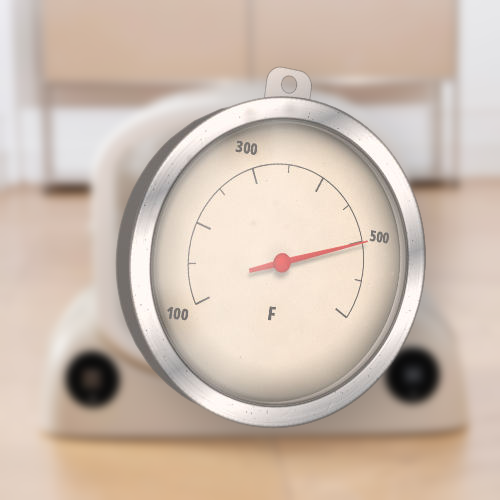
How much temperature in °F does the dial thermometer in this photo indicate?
500 °F
